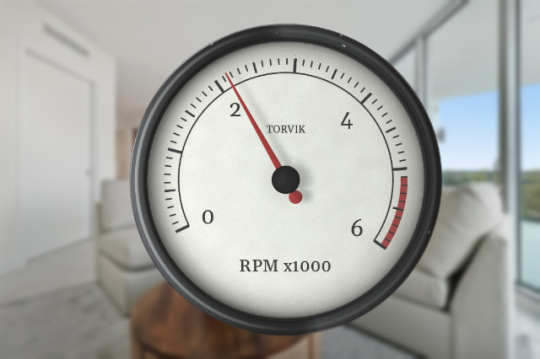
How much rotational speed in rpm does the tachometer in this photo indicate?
2150 rpm
